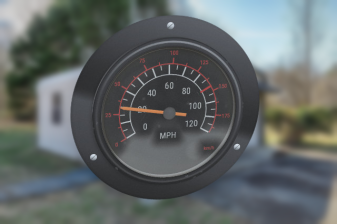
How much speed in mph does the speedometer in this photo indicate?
20 mph
